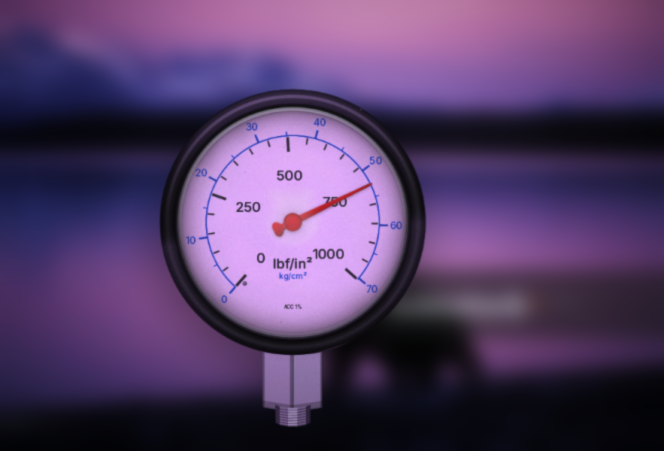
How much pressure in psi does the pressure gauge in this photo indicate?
750 psi
